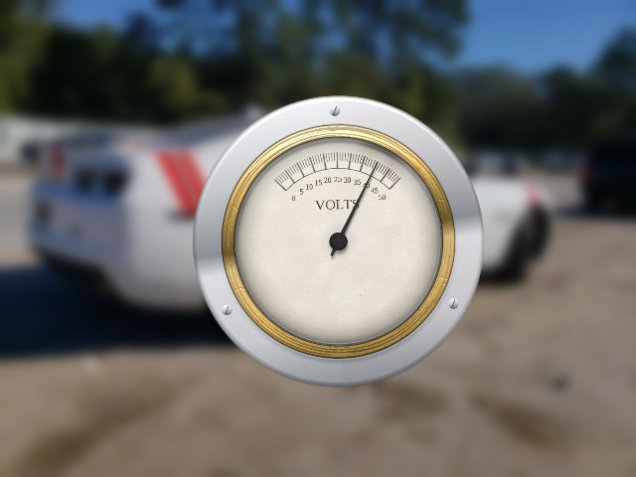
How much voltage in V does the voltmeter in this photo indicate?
40 V
